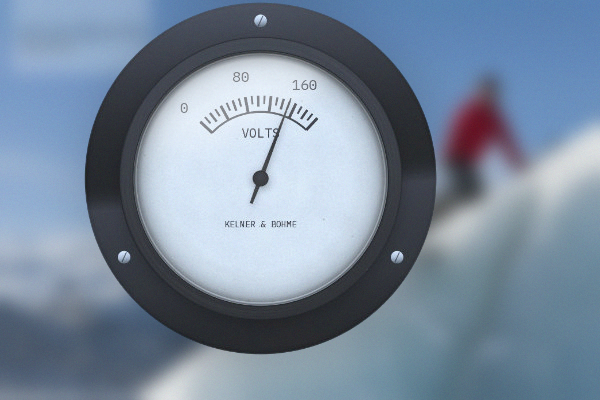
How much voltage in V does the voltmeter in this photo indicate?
150 V
